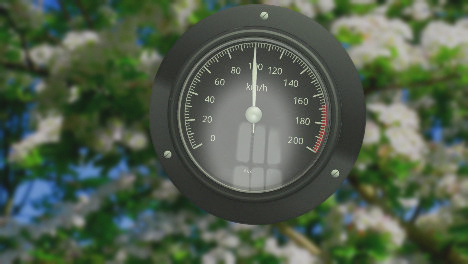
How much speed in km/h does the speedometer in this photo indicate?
100 km/h
